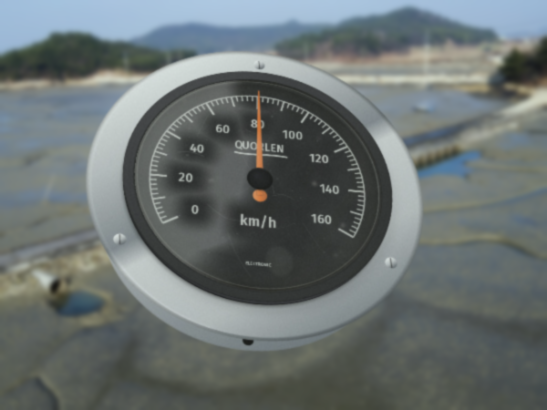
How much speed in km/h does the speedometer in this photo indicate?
80 km/h
